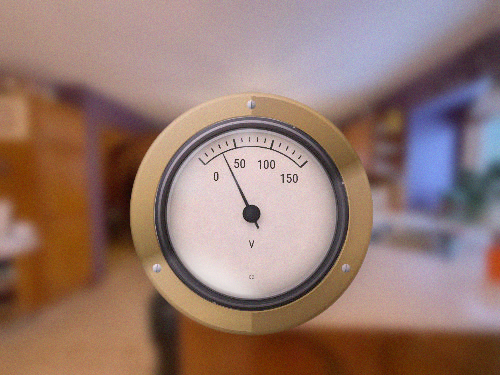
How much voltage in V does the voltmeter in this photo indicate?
30 V
